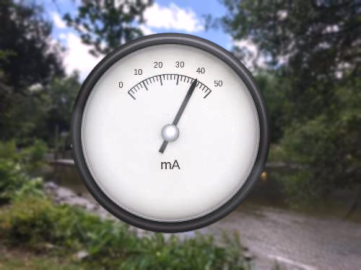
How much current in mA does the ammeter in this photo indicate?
40 mA
